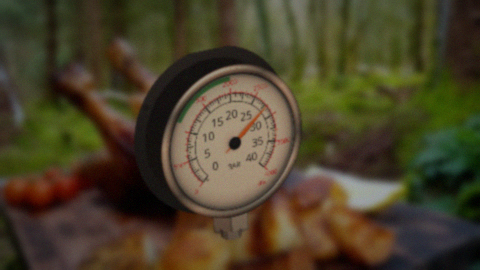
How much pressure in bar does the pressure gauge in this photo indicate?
27.5 bar
